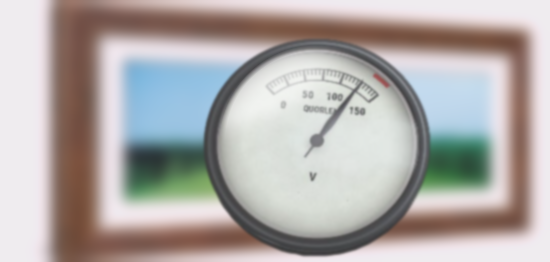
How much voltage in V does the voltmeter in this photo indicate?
125 V
